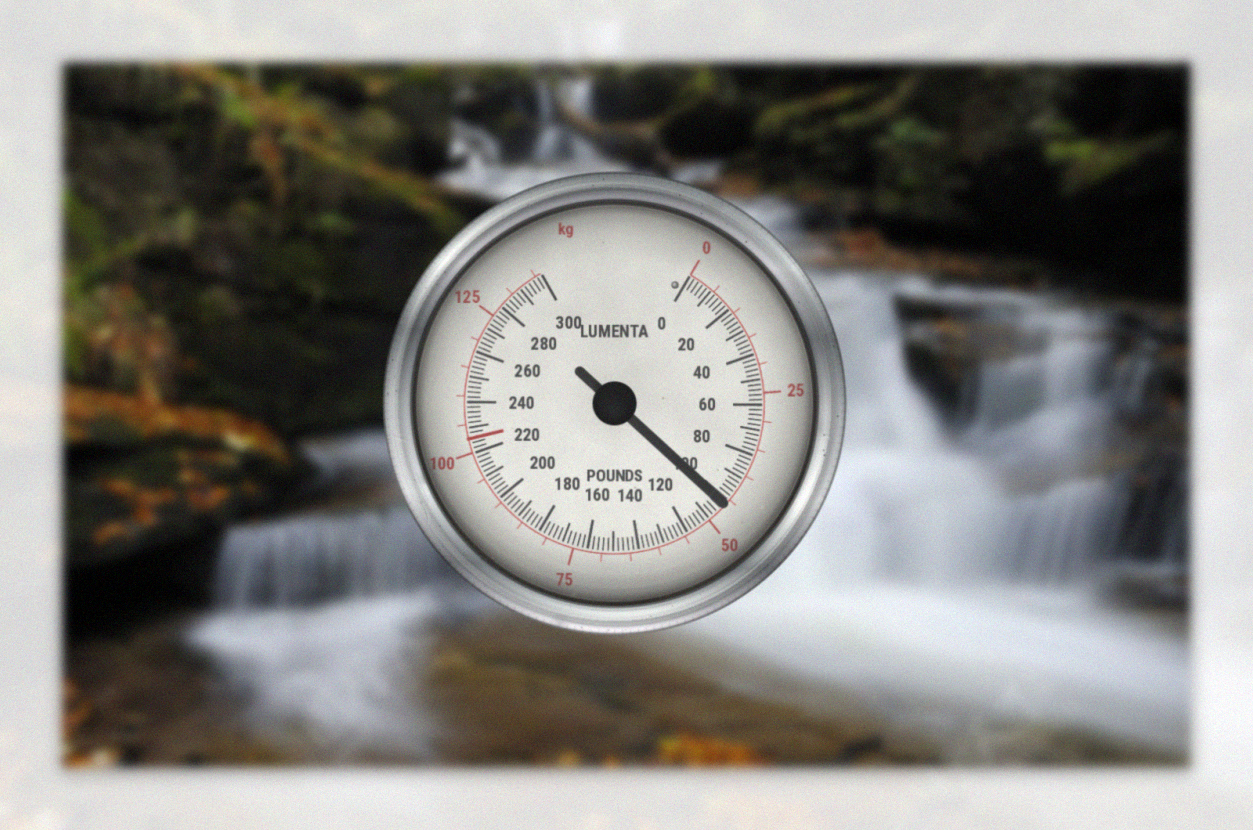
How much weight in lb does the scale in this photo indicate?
102 lb
